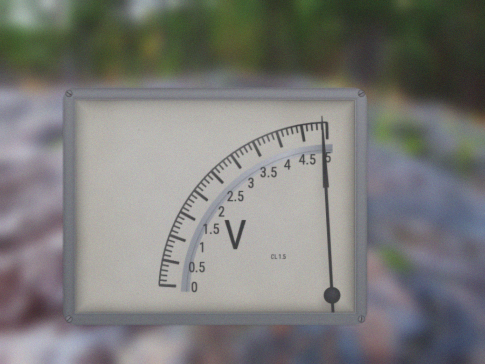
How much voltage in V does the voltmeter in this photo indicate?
4.9 V
